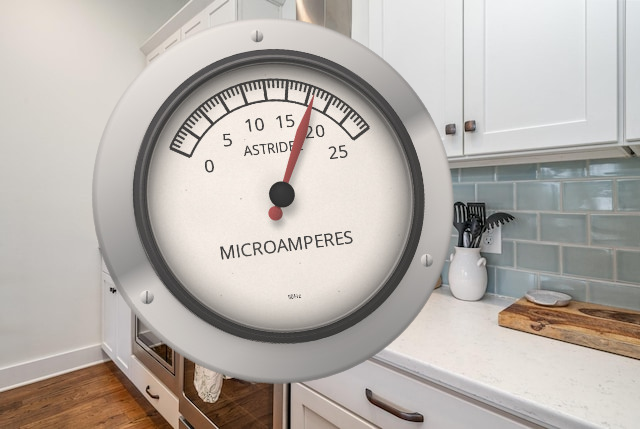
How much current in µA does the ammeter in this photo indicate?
18 µA
